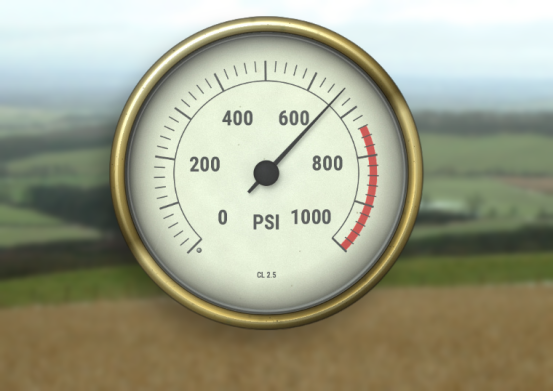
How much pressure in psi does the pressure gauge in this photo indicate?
660 psi
